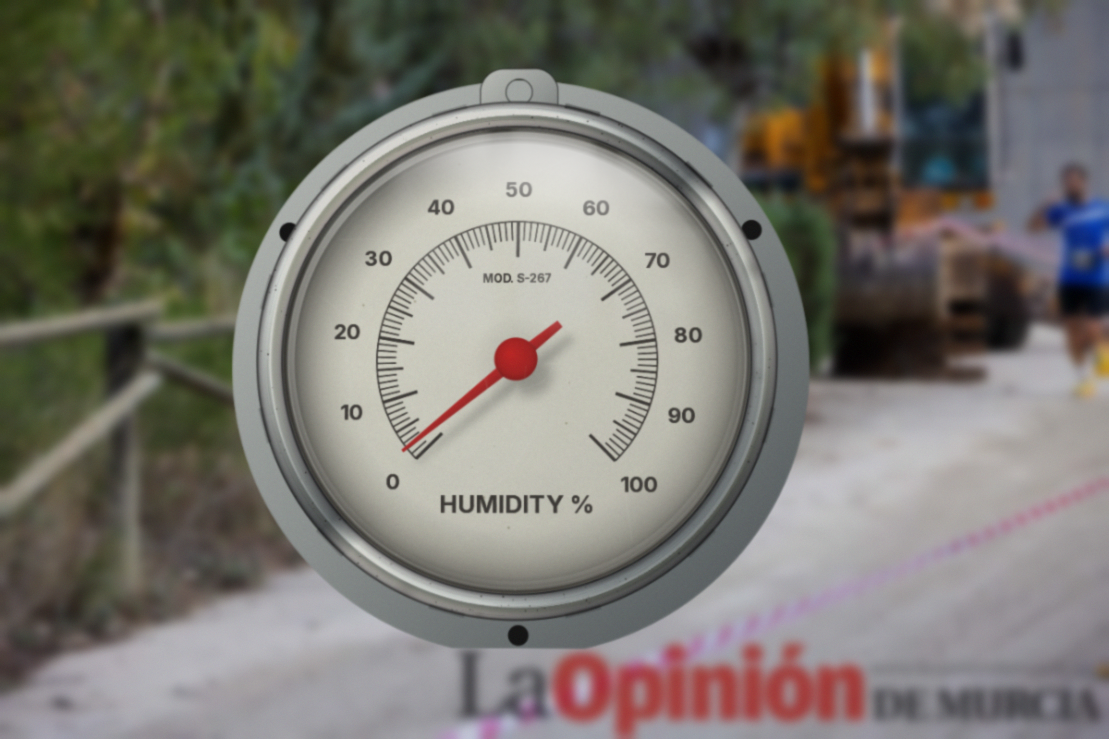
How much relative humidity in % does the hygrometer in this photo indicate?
2 %
